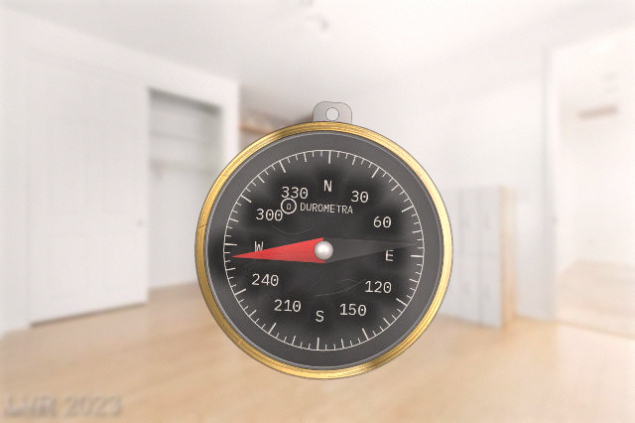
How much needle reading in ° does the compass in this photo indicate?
262.5 °
